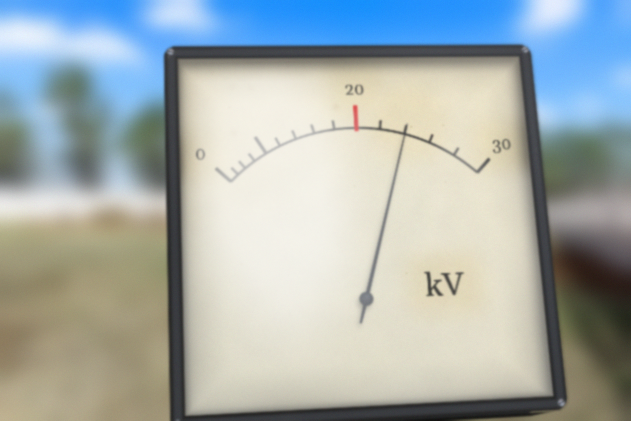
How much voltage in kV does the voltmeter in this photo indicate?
24 kV
